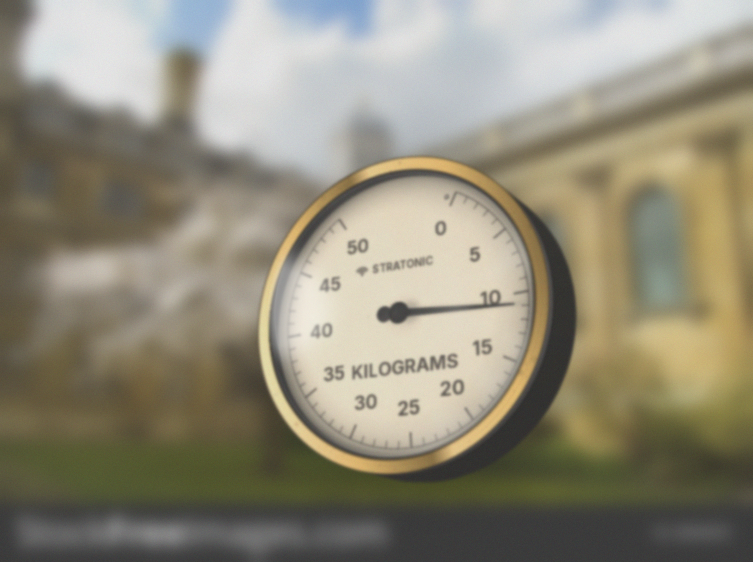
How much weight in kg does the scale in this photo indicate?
11 kg
